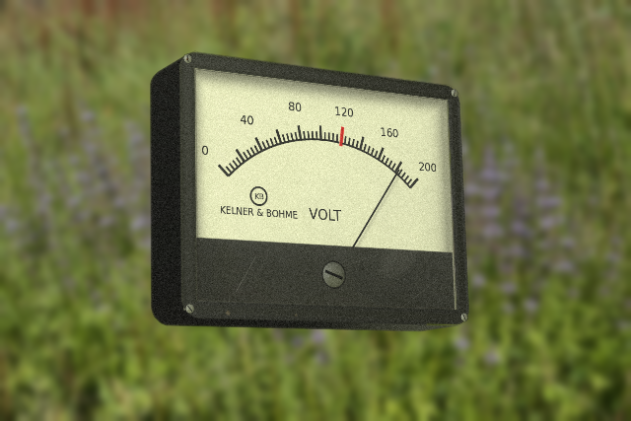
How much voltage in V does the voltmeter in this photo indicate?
180 V
